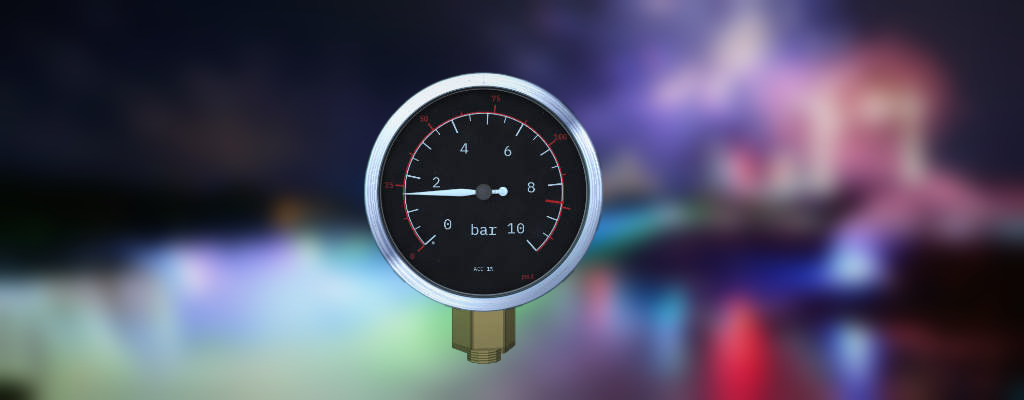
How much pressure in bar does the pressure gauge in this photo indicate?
1.5 bar
